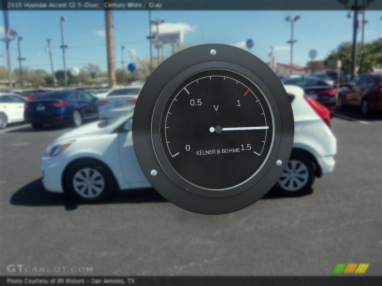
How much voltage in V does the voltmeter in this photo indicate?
1.3 V
